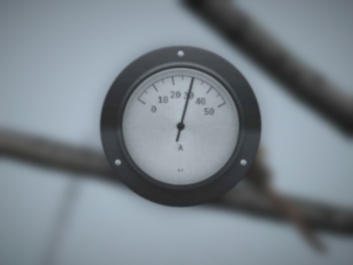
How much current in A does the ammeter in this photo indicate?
30 A
